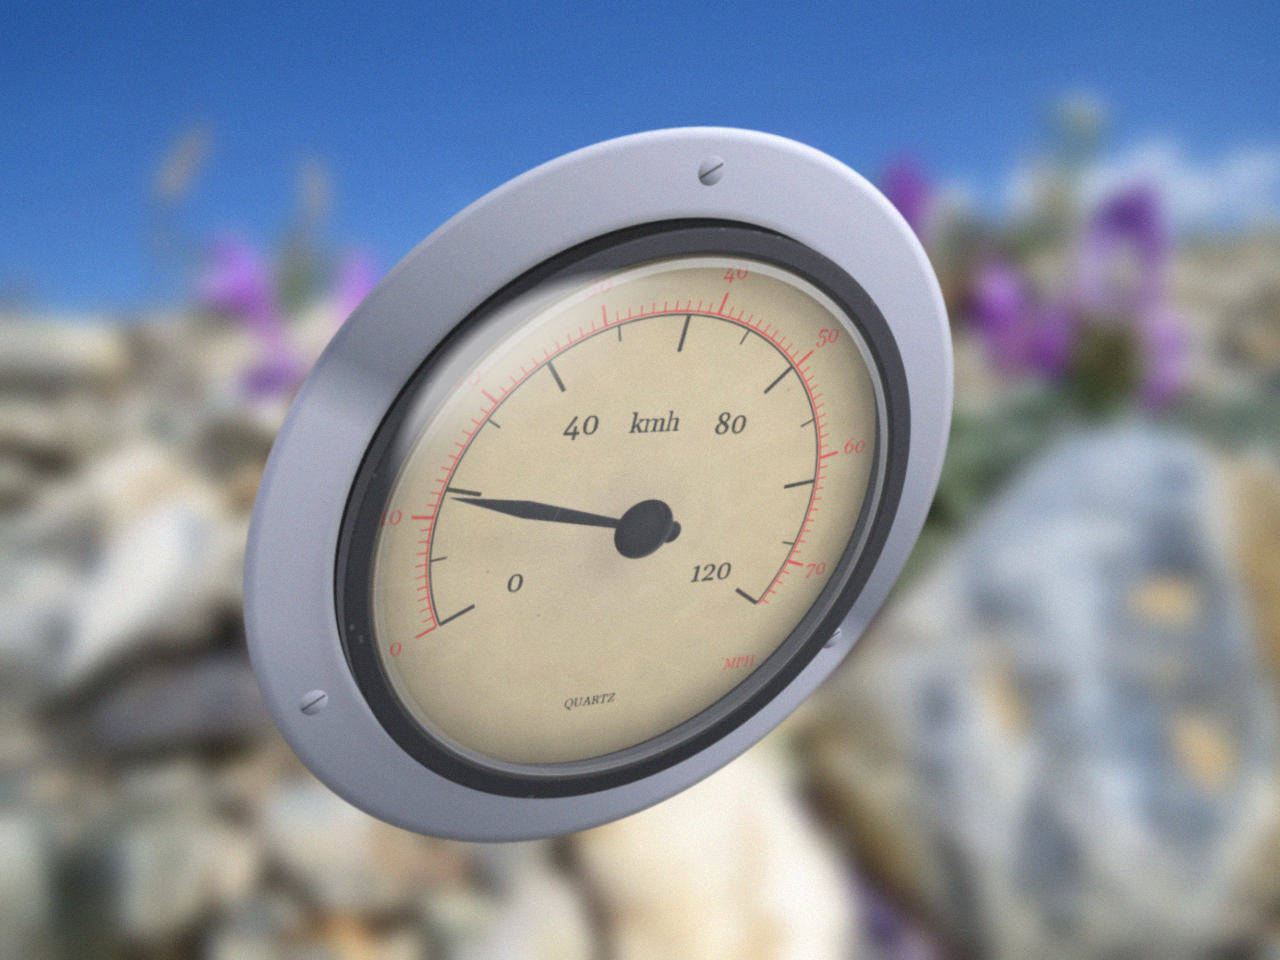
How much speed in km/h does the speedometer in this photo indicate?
20 km/h
